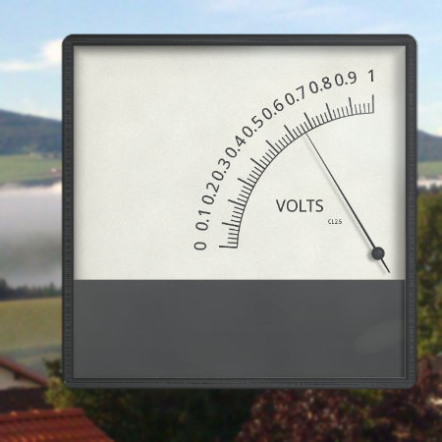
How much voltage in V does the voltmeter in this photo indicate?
0.66 V
